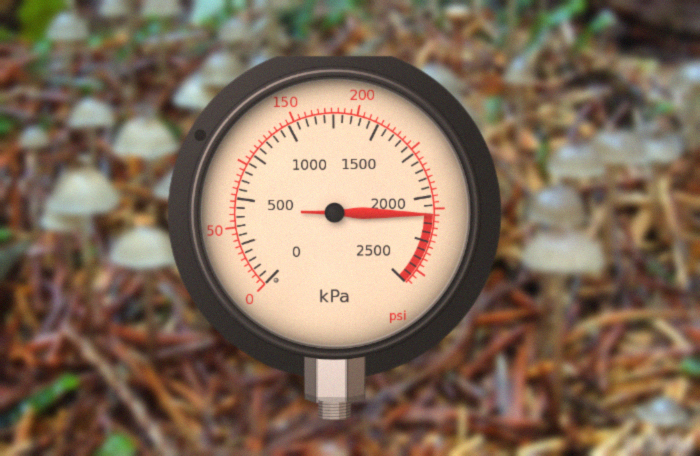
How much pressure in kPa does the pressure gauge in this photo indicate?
2100 kPa
